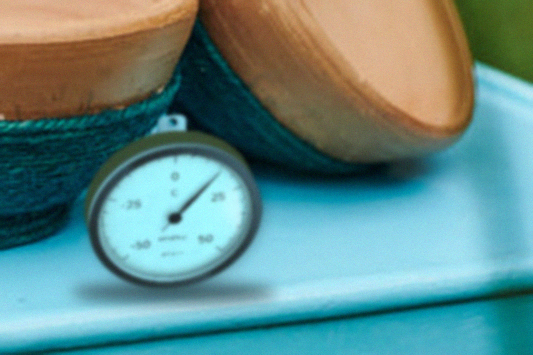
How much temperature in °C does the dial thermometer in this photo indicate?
15 °C
